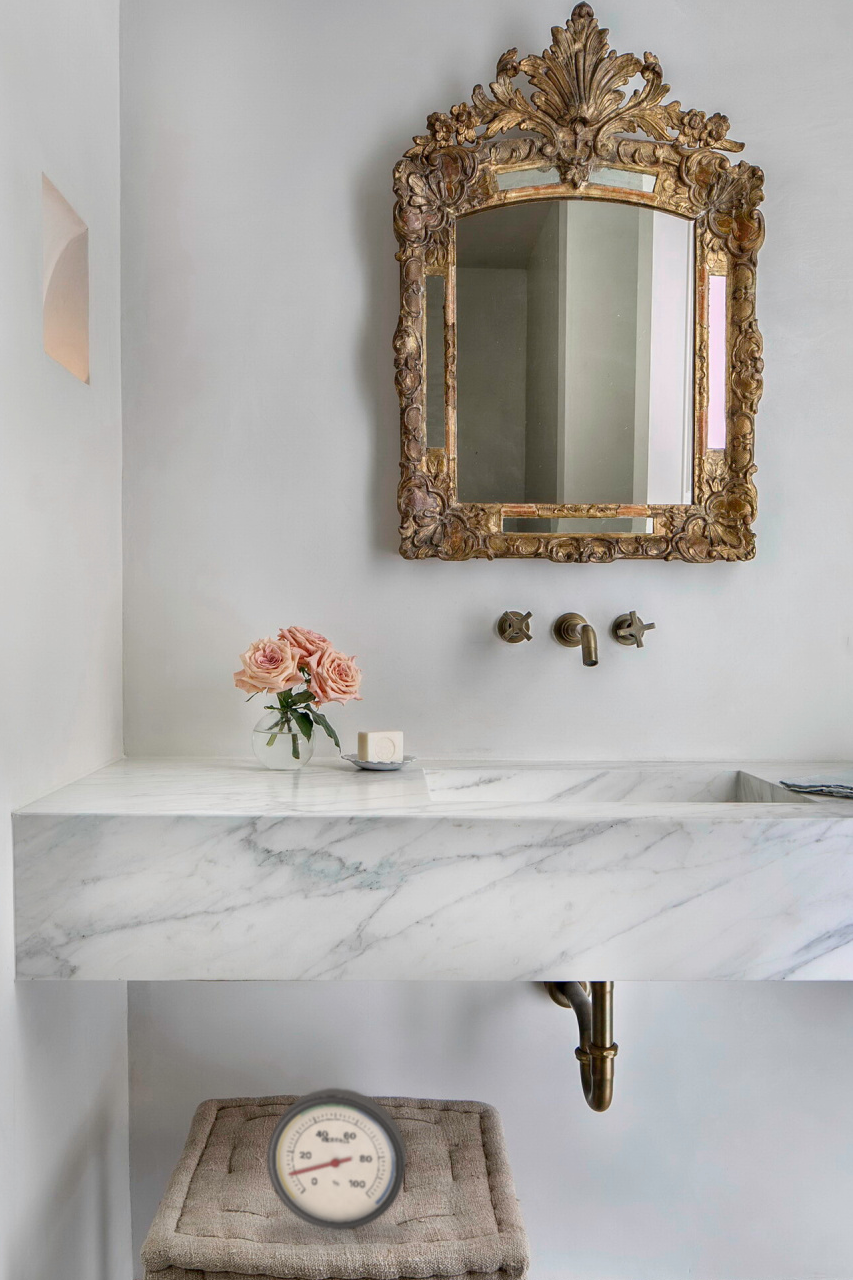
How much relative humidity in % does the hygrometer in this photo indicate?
10 %
